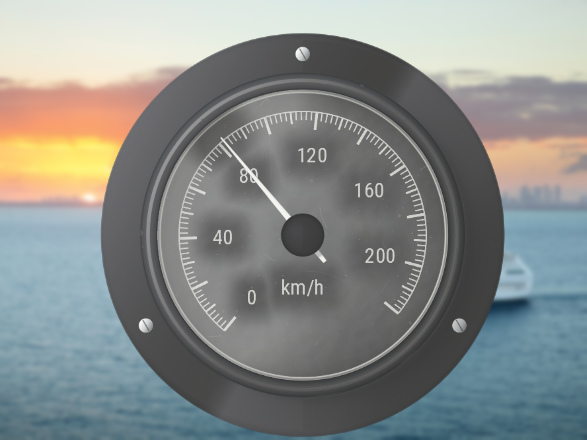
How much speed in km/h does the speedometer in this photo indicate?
82 km/h
